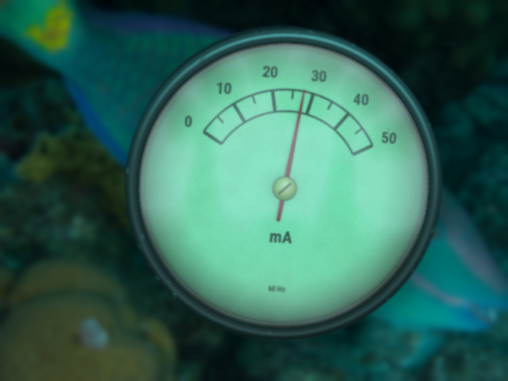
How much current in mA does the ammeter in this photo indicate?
27.5 mA
